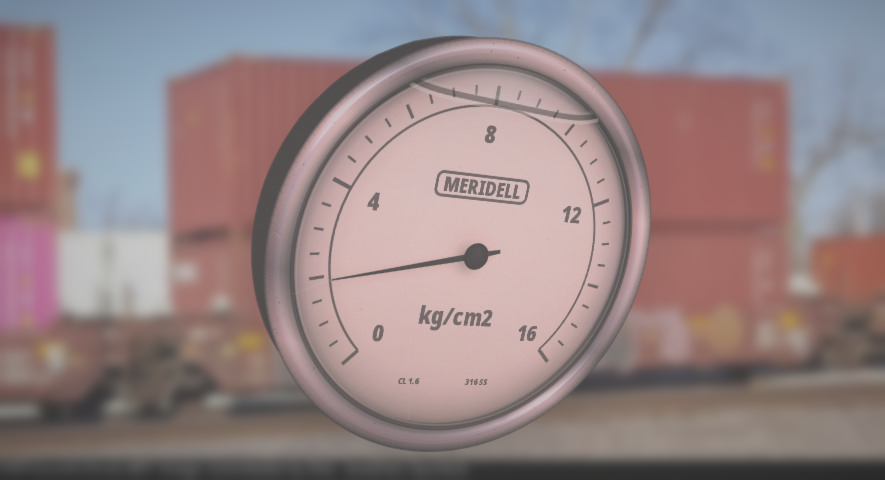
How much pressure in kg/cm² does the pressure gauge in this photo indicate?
2 kg/cm²
